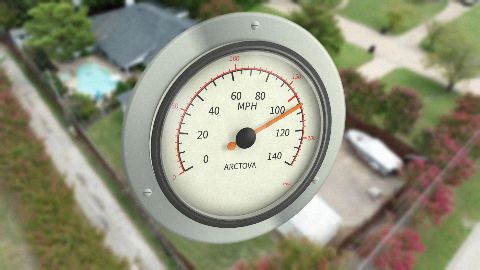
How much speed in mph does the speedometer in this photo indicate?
105 mph
